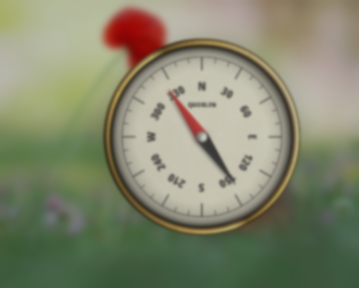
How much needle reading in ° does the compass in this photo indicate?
325 °
